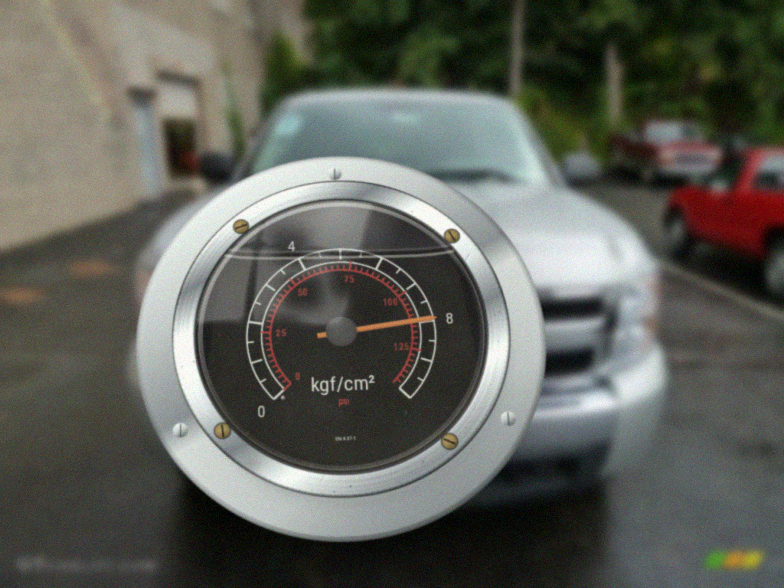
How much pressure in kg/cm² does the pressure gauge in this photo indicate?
8 kg/cm²
